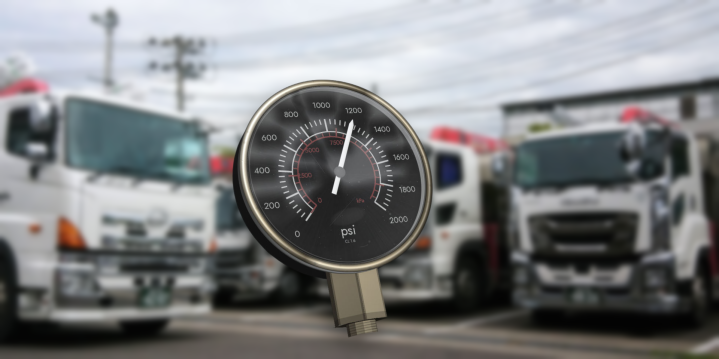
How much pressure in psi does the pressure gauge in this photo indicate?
1200 psi
